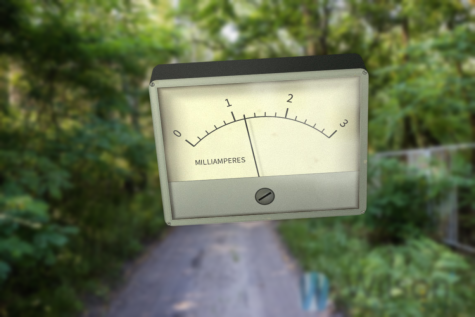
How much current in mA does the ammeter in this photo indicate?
1.2 mA
